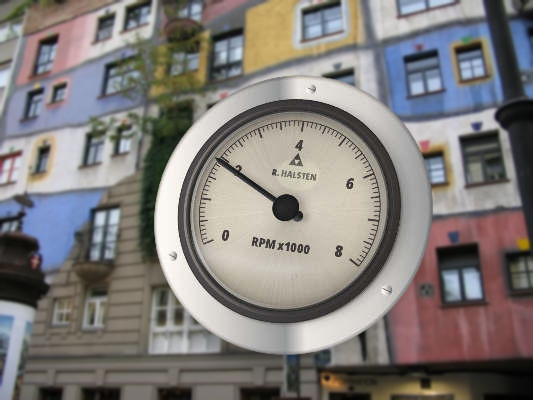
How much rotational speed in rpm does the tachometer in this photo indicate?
1900 rpm
